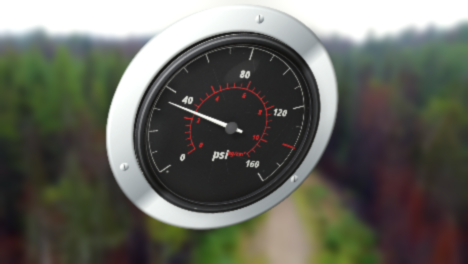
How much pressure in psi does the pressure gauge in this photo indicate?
35 psi
